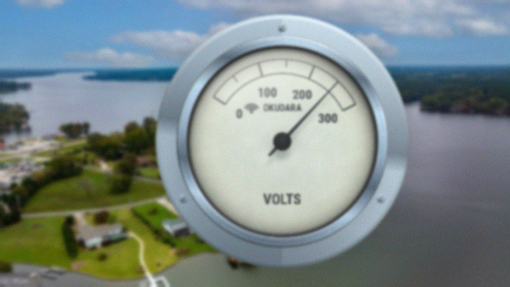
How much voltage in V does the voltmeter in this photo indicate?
250 V
